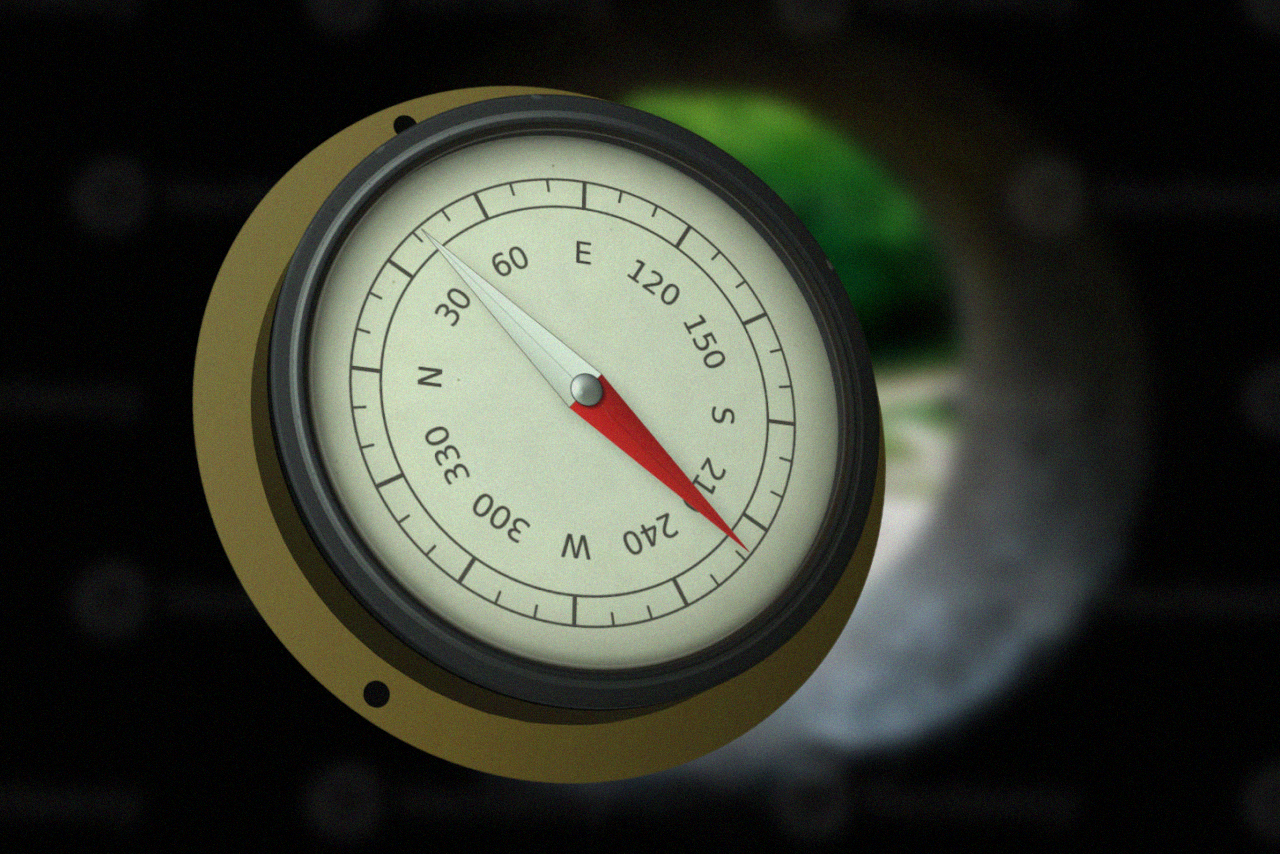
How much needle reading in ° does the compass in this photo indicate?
220 °
